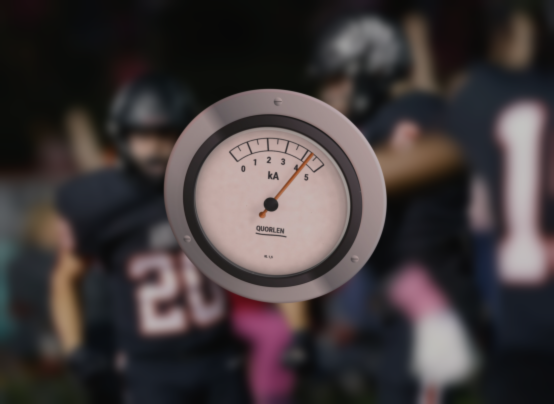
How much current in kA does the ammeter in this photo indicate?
4.25 kA
